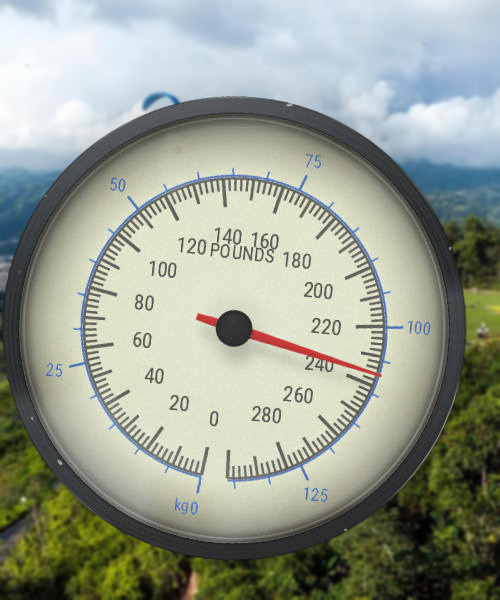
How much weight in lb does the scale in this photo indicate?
236 lb
